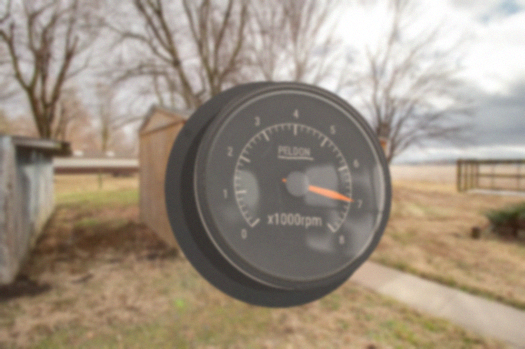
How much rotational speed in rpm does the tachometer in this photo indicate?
7000 rpm
